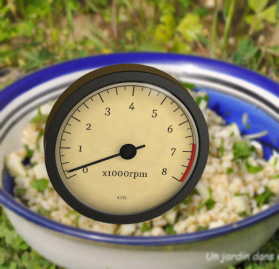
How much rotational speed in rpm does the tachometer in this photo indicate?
250 rpm
